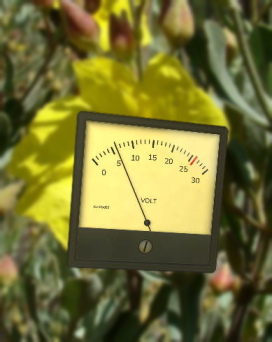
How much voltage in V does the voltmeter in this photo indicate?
6 V
